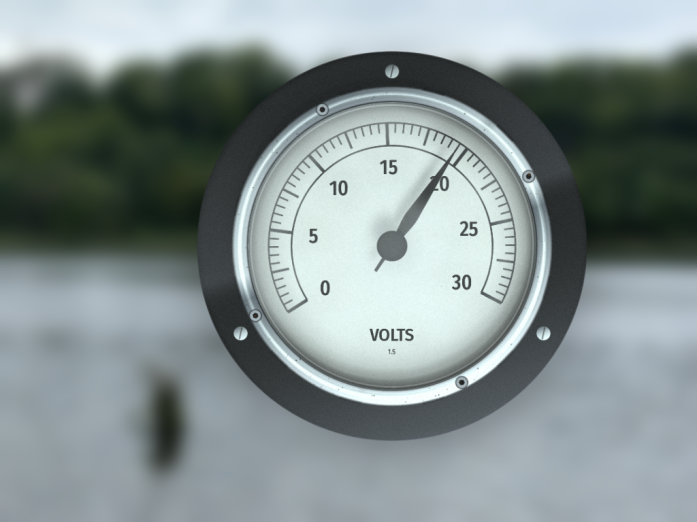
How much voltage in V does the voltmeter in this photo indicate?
19.5 V
